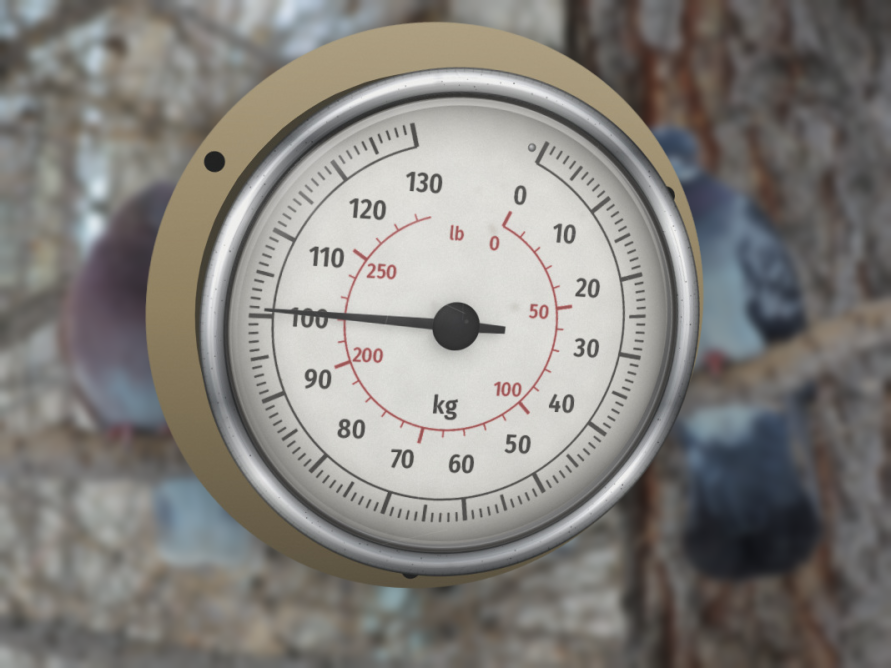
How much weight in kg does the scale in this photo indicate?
101 kg
